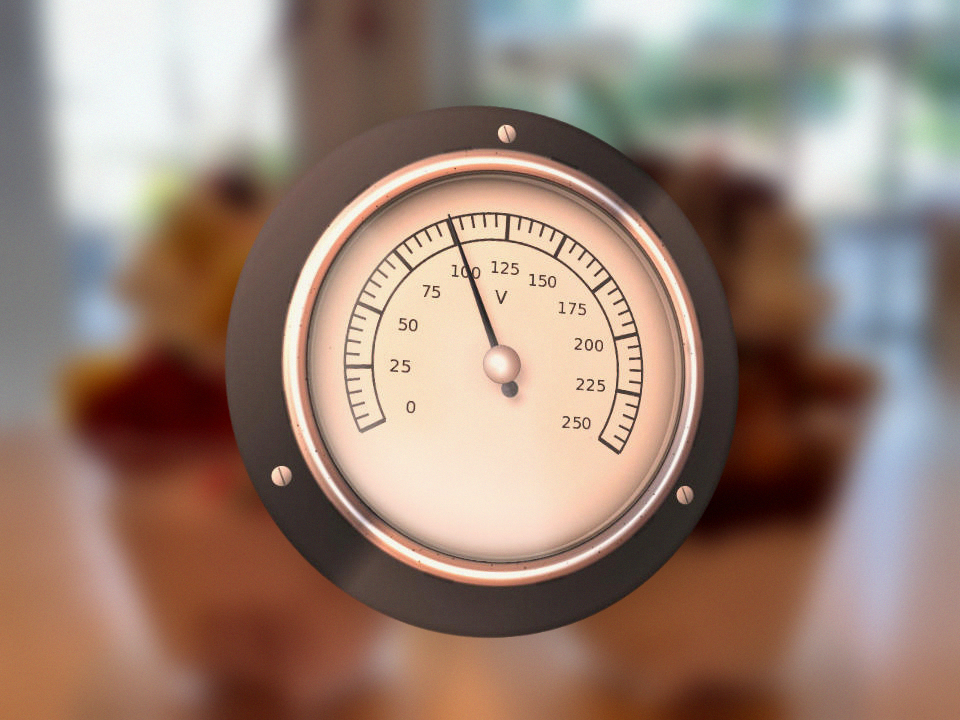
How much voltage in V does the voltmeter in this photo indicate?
100 V
